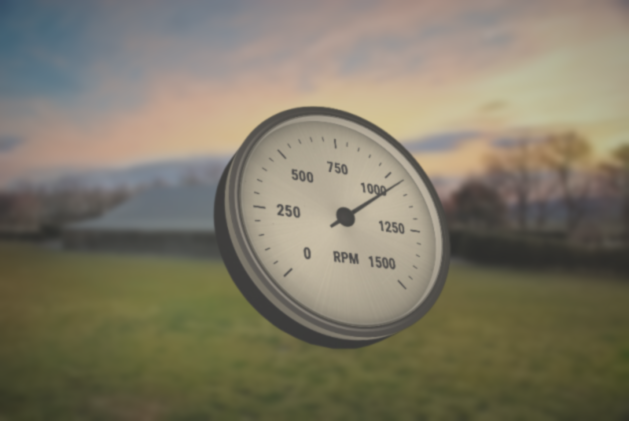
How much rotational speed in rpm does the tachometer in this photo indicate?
1050 rpm
